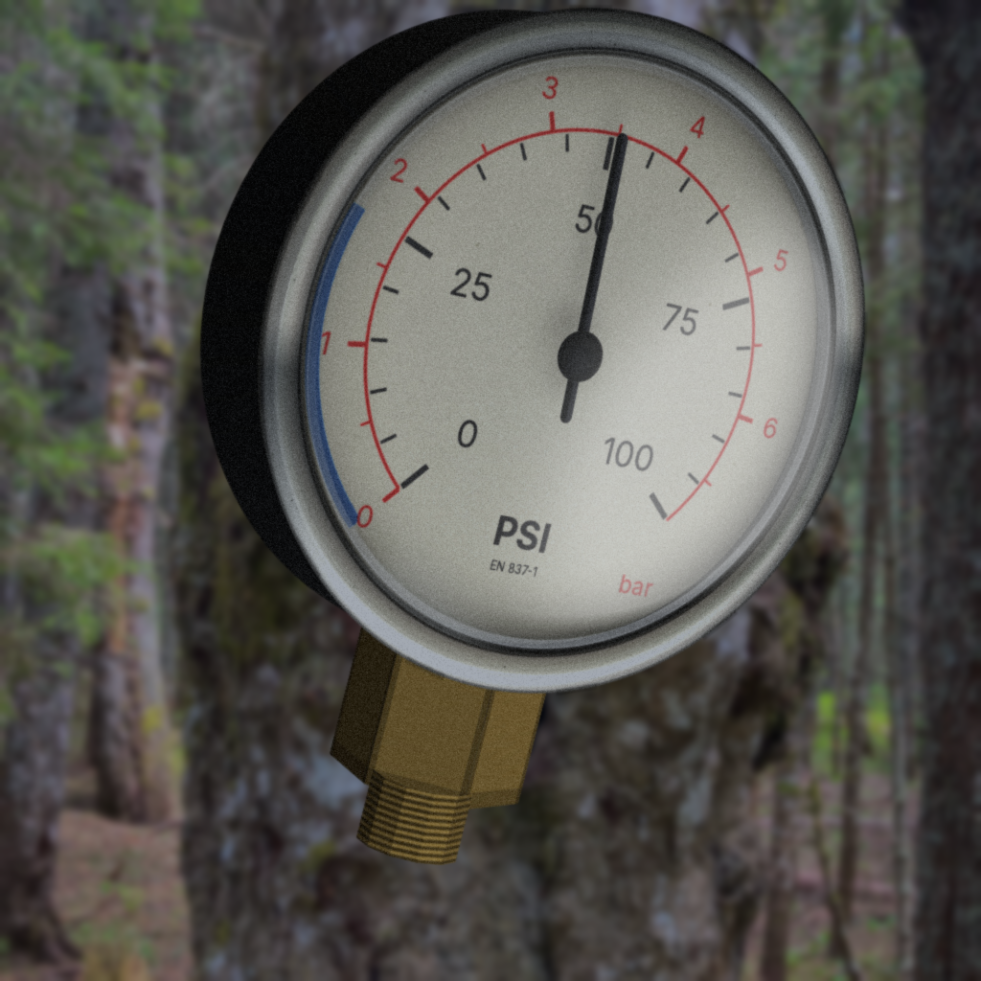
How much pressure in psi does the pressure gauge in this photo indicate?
50 psi
